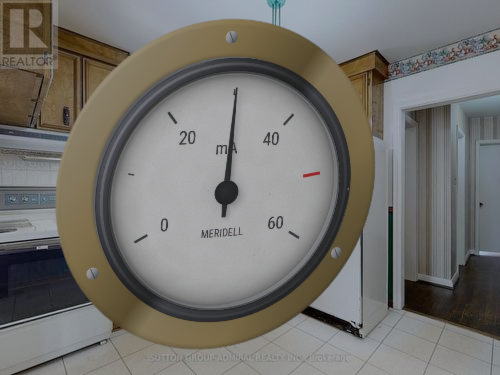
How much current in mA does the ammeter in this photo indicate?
30 mA
